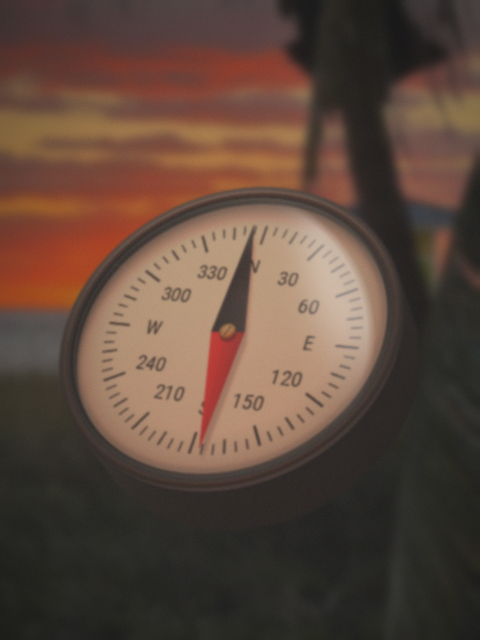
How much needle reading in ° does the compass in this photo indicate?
175 °
